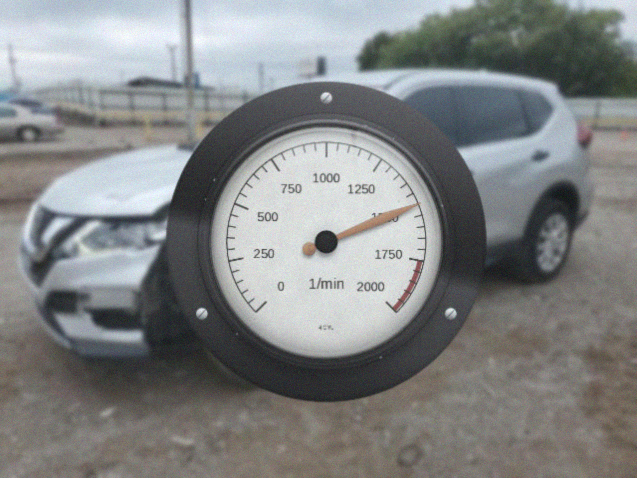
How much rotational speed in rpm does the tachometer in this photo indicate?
1500 rpm
